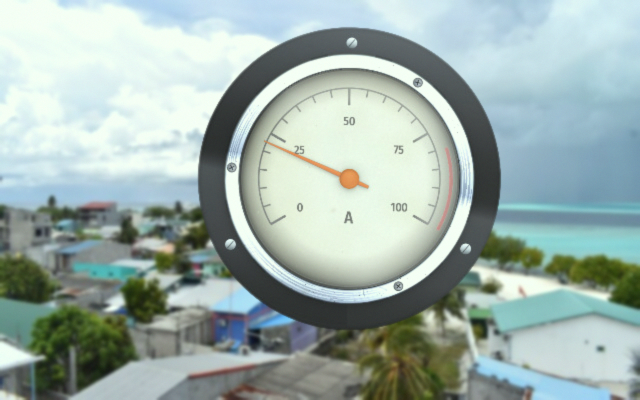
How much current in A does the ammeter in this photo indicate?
22.5 A
